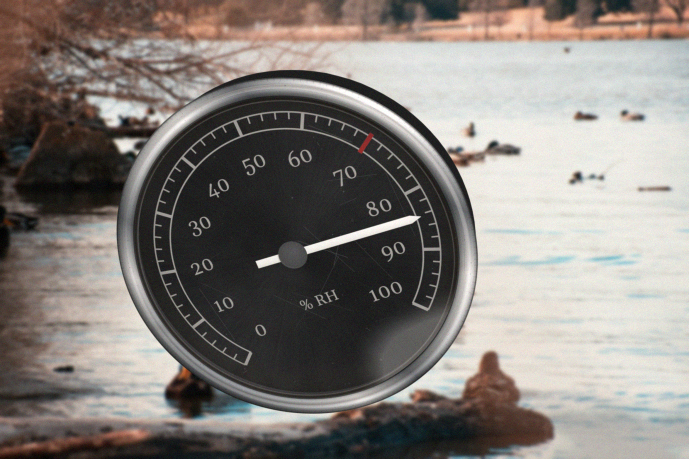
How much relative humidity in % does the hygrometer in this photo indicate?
84 %
